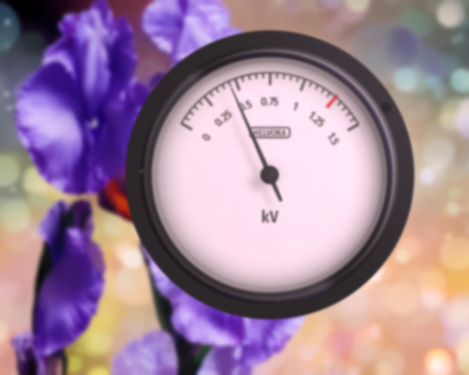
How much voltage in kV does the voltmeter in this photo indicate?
0.45 kV
